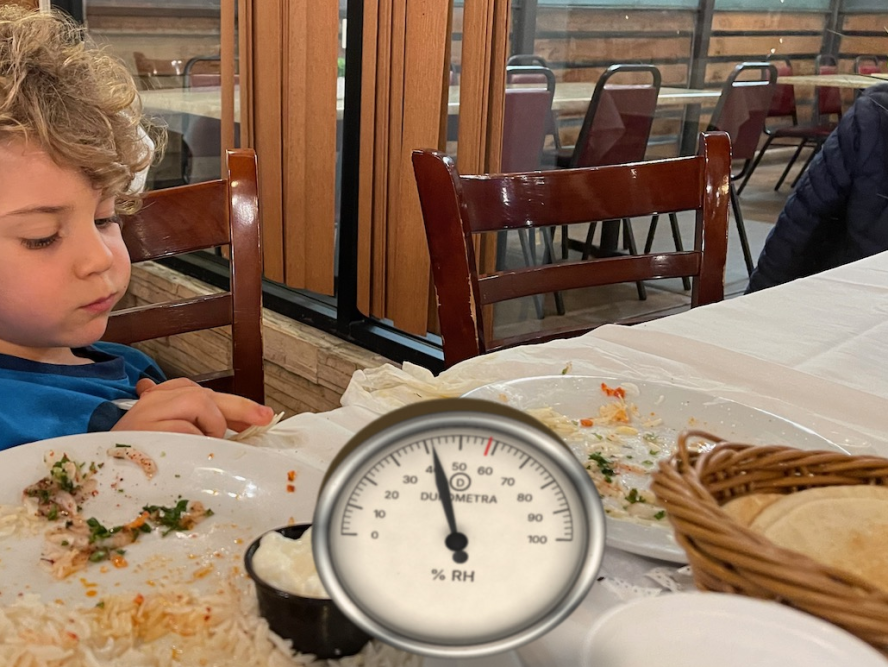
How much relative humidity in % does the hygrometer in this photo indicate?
42 %
